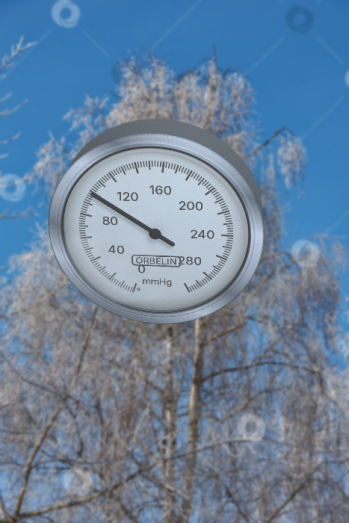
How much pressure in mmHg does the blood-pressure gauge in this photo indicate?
100 mmHg
